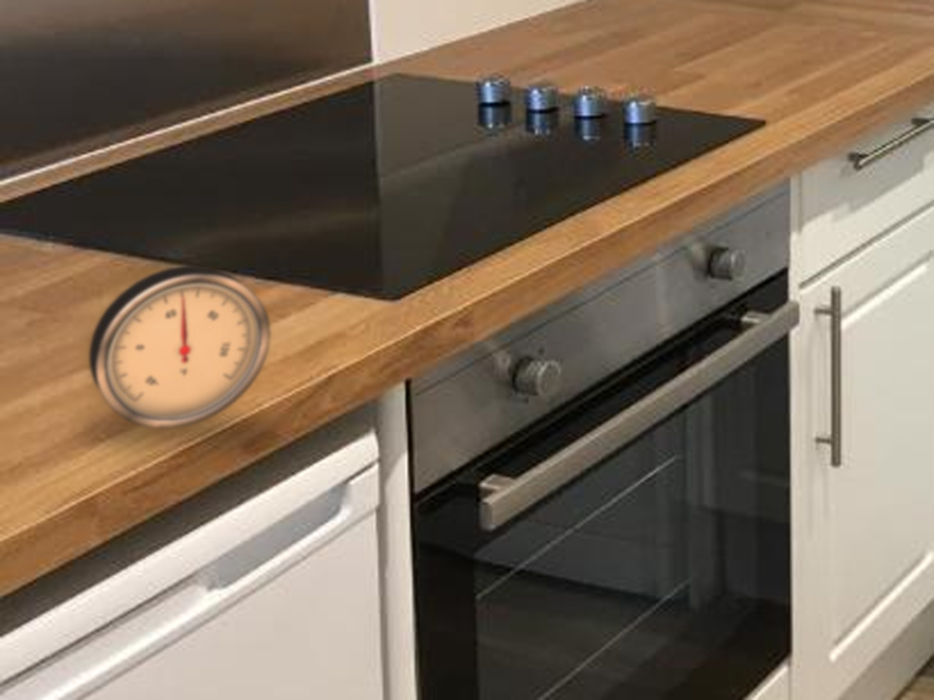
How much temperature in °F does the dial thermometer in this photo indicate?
50 °F
